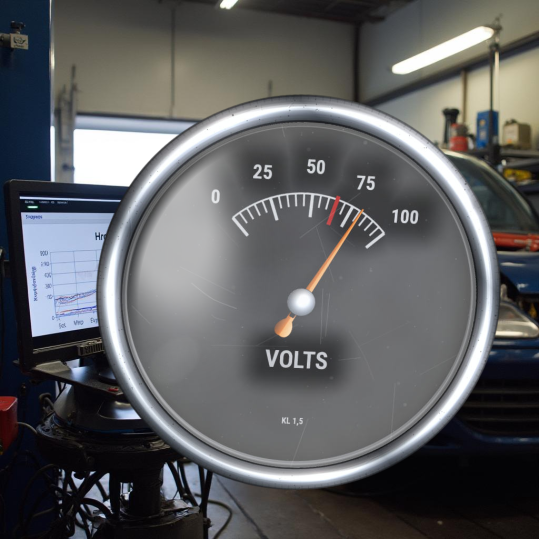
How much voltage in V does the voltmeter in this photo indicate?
80 V
